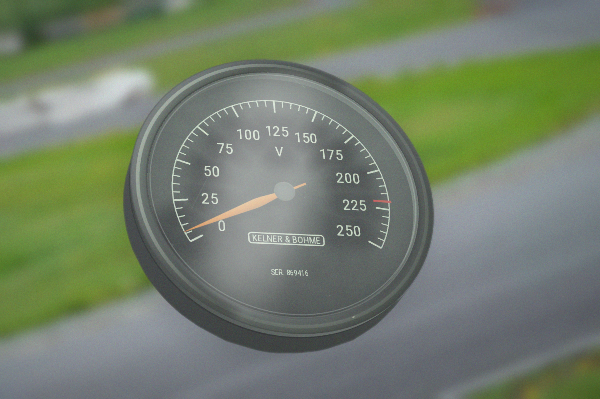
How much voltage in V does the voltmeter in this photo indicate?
5 V
